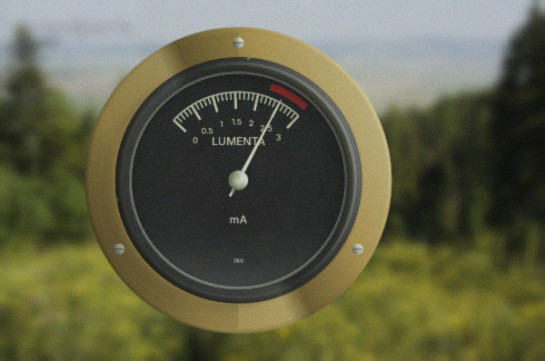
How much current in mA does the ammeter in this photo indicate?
2.5 mA
